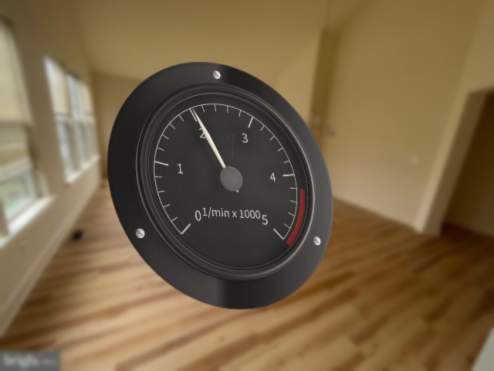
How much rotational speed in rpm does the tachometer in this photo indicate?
2000 rpm
